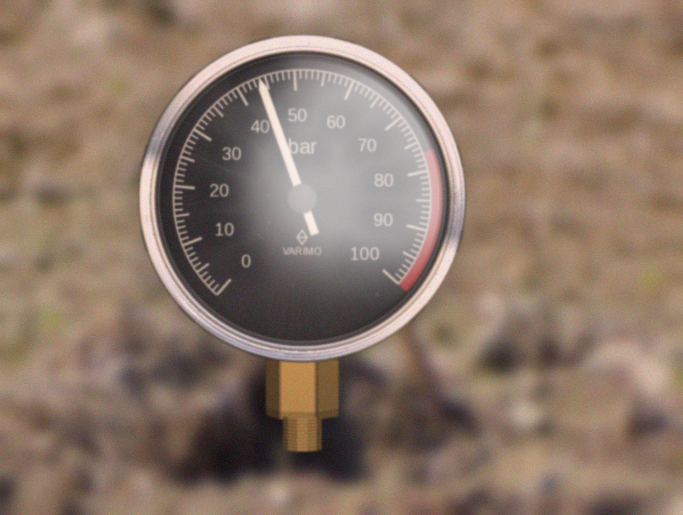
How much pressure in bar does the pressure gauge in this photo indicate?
44 bar
